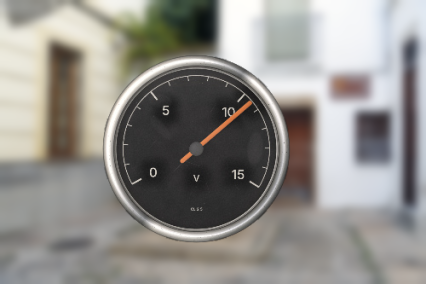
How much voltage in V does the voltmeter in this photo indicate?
10.5 V
